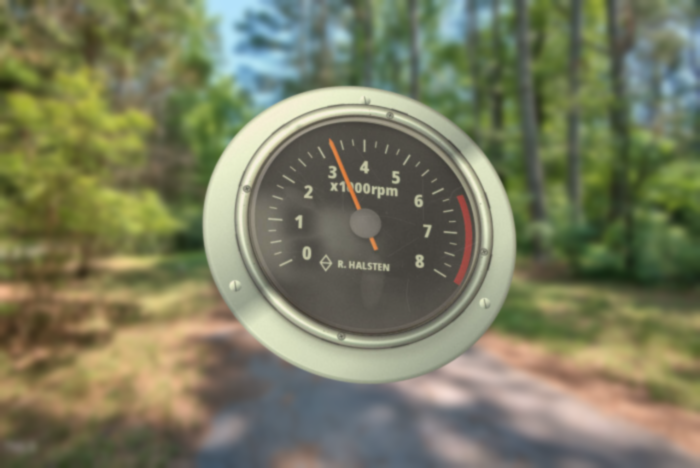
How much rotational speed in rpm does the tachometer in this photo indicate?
3250 rpm
